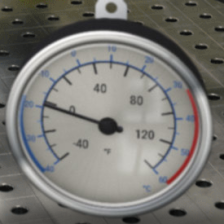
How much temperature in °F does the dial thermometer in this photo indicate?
0 °F
